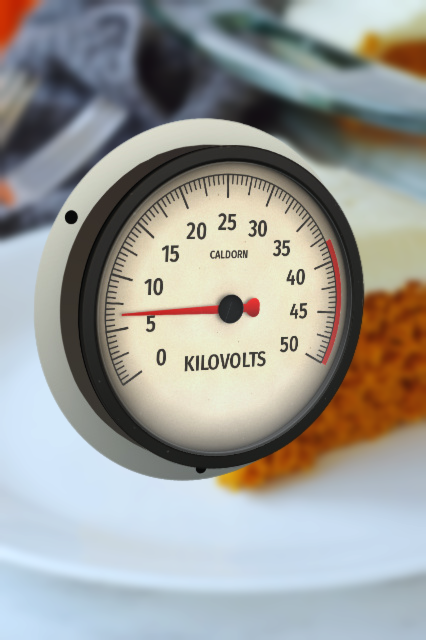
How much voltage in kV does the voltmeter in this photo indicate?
6.5 kV
